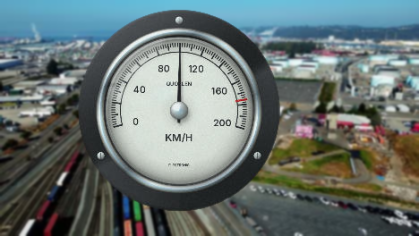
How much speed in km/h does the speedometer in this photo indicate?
100 km/h
